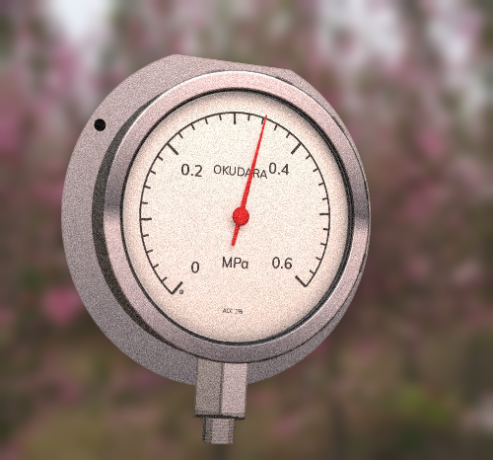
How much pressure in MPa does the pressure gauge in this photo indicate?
0.34 MPa
